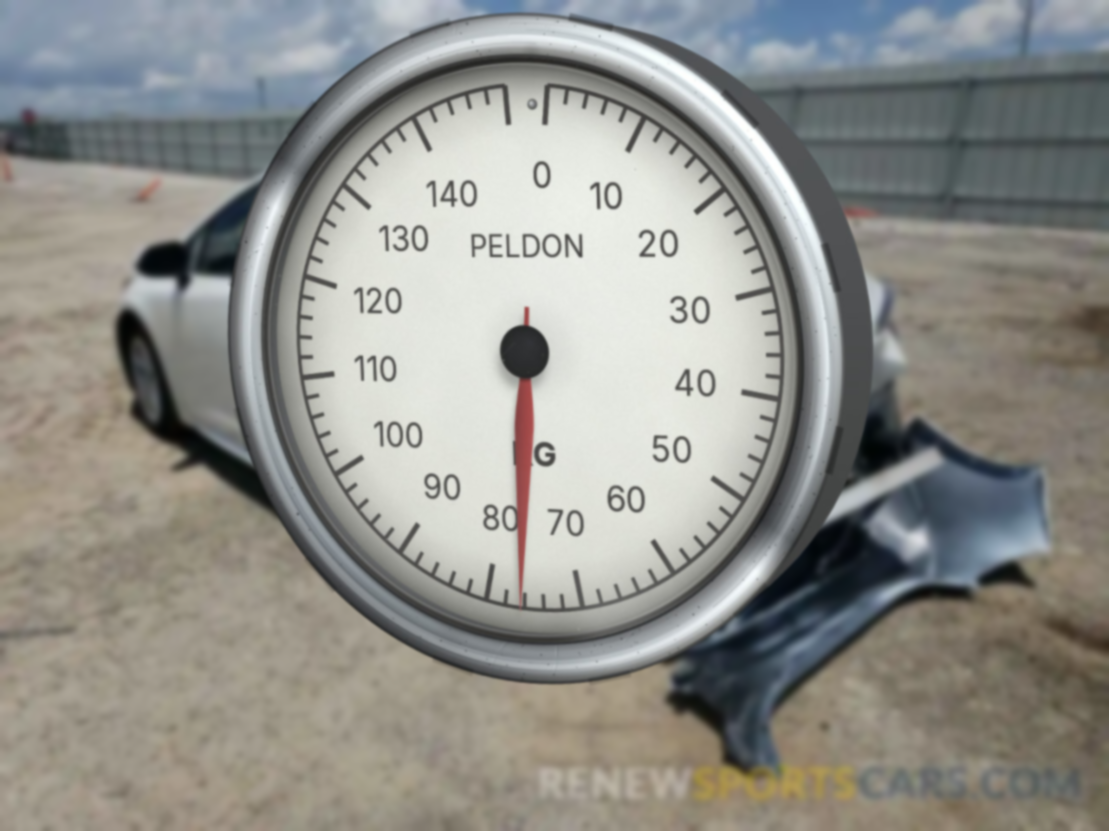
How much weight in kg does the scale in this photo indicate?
76 kg
